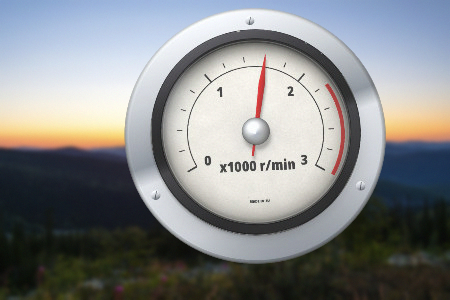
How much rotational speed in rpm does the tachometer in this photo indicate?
1600 rpm
